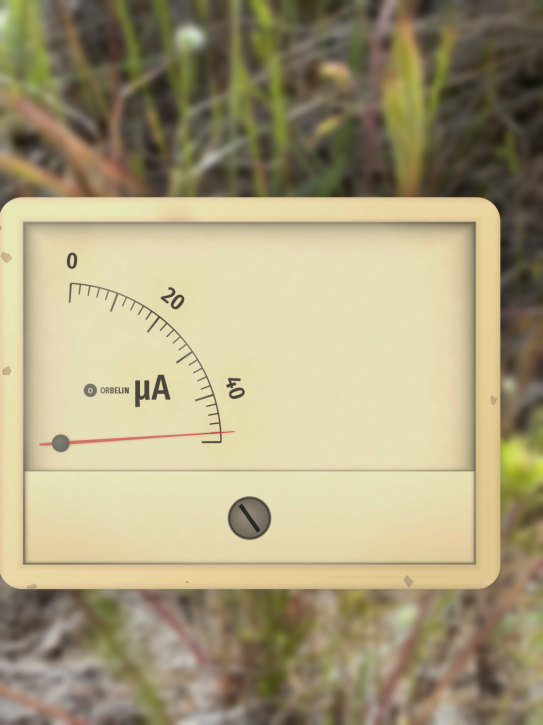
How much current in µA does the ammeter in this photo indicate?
48 µA
